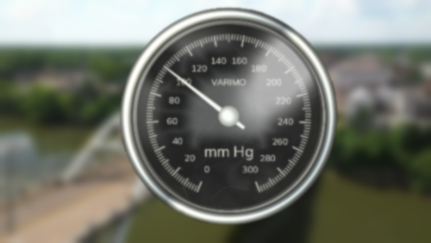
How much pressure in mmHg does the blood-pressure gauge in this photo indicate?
100 mmHg
